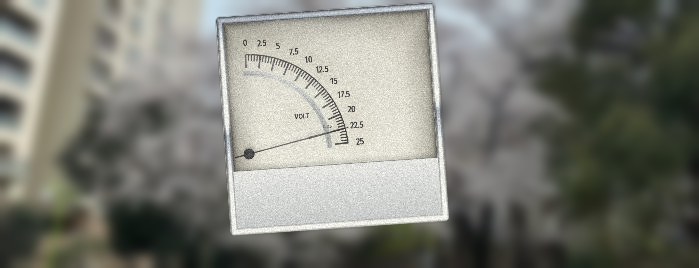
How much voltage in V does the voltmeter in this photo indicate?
22.5 V
